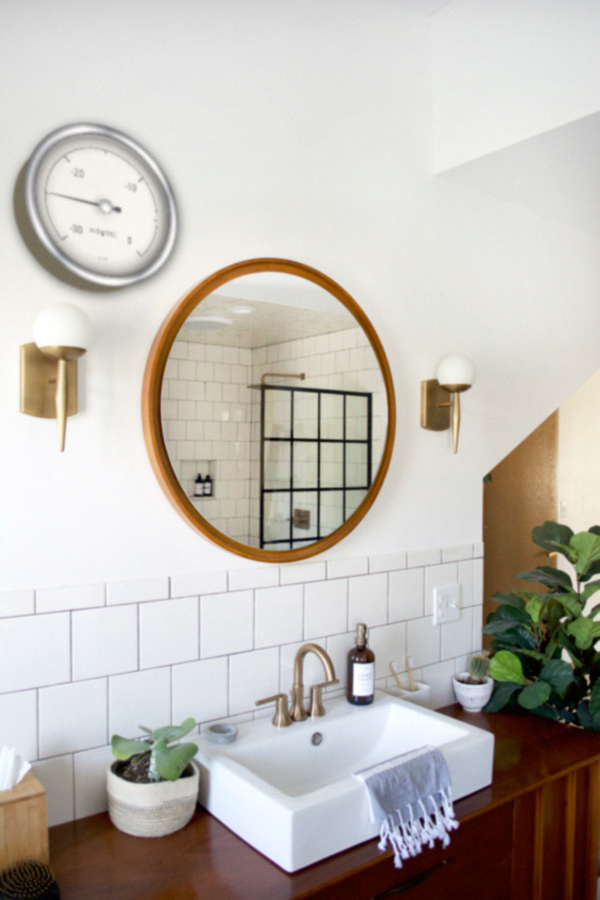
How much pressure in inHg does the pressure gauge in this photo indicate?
-25 inHg
